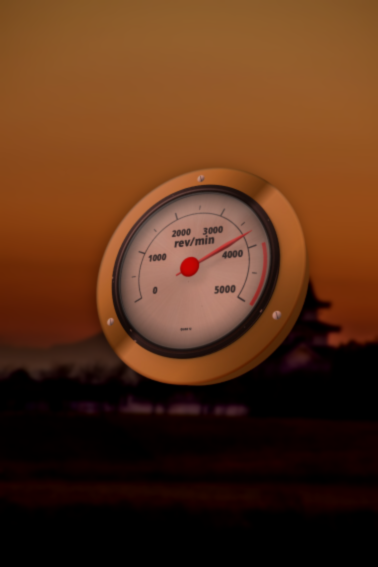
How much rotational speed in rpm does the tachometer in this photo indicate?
3750 rpm
